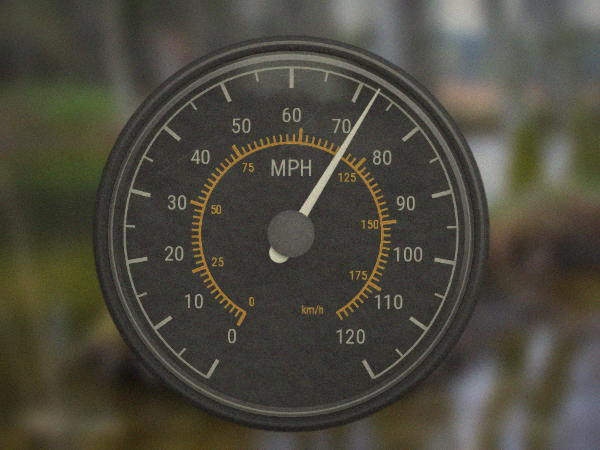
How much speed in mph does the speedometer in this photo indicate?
72.5 mph
